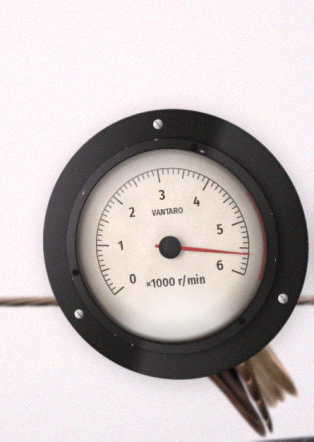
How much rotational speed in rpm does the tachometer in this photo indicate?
5600 rpm
